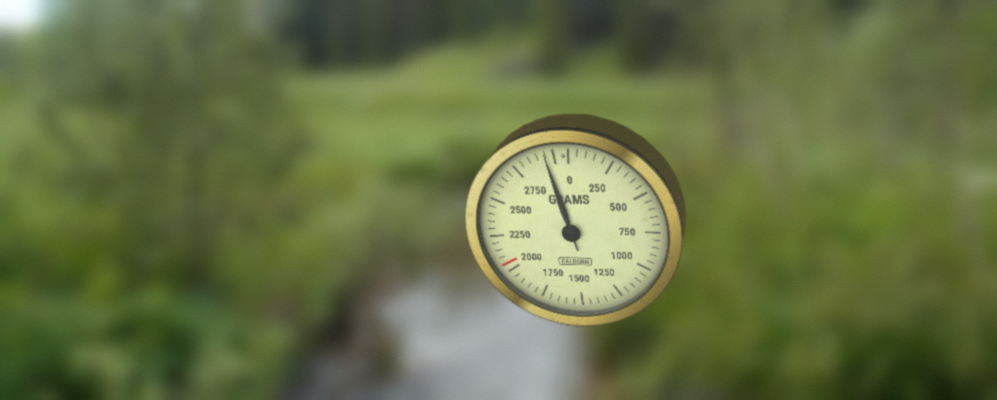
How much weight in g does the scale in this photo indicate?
2950 g
